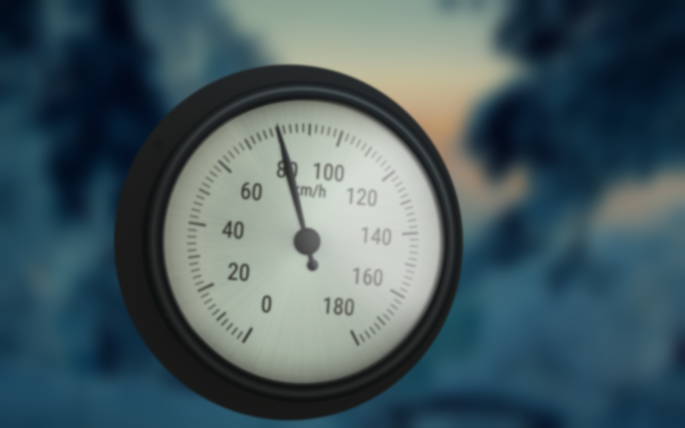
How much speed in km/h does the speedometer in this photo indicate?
80 km/h
